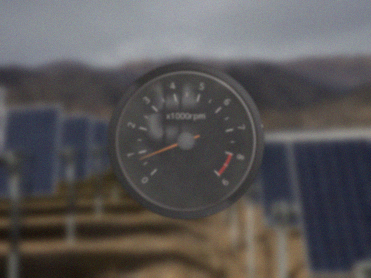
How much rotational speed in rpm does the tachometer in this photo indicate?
750 rpm
